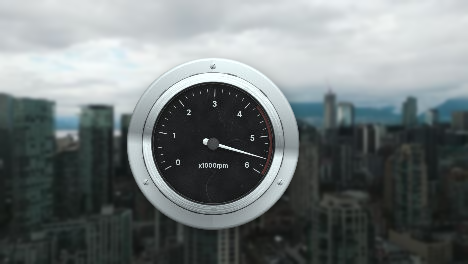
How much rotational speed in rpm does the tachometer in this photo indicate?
5600 rpm
